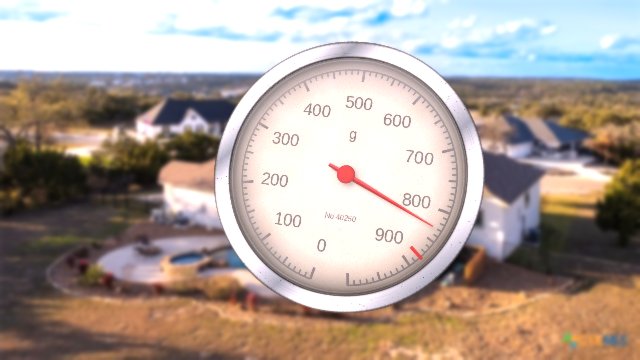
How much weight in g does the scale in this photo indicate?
830 g
